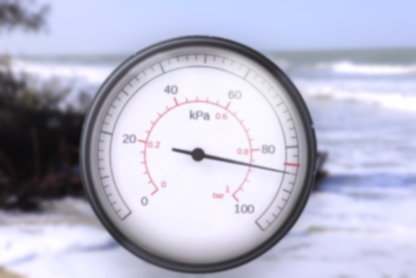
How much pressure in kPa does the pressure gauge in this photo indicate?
86 kPa
